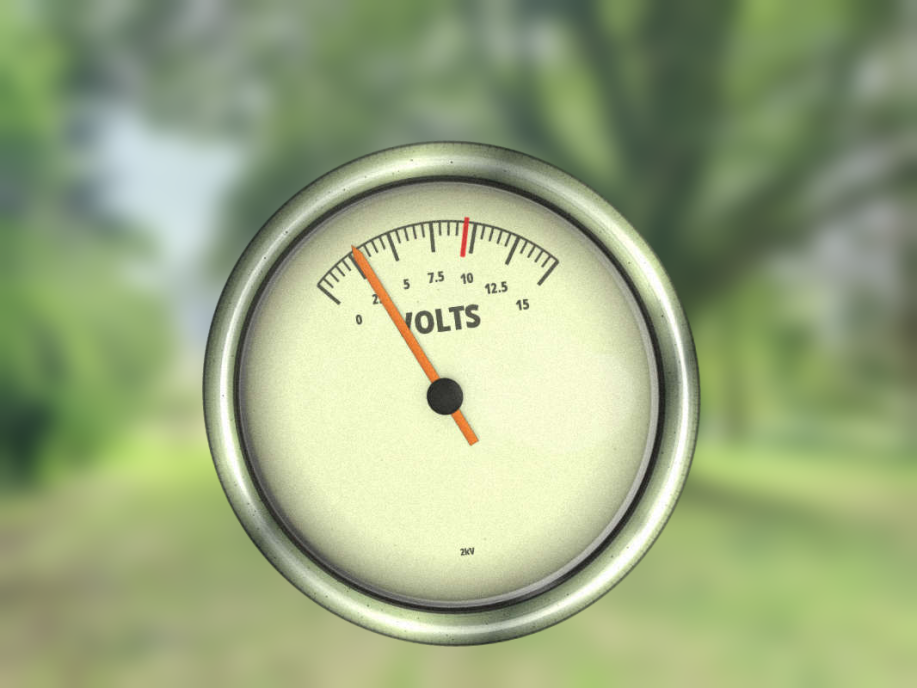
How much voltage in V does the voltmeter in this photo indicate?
3 V
